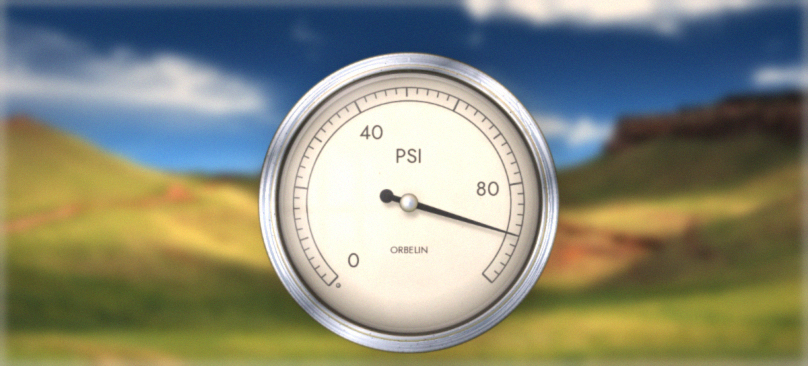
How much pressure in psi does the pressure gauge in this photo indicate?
90 psi
